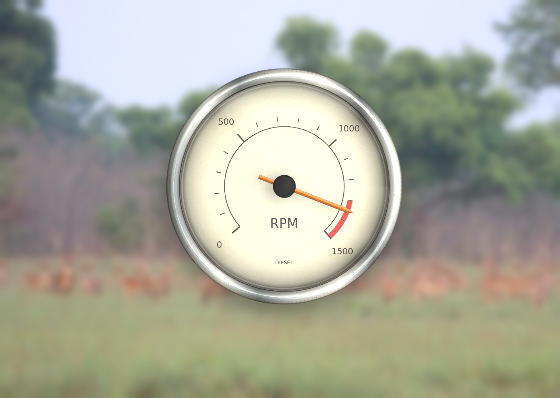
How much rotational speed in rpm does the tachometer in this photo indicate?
1350 rpm
